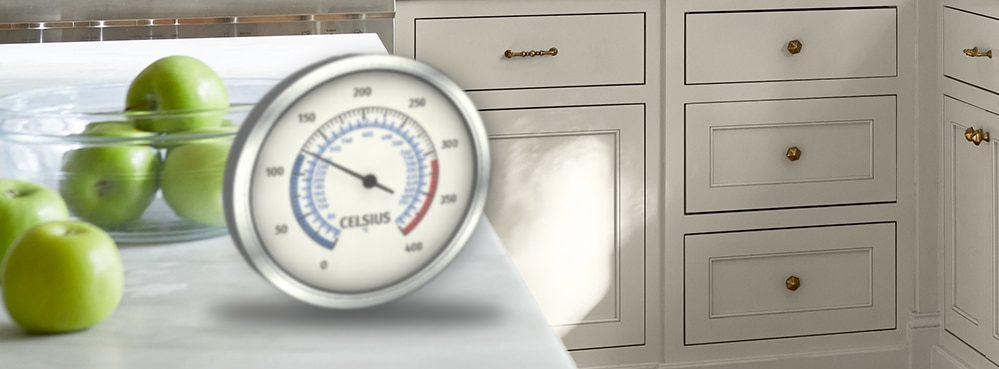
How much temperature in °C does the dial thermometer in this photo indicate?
125 °C
